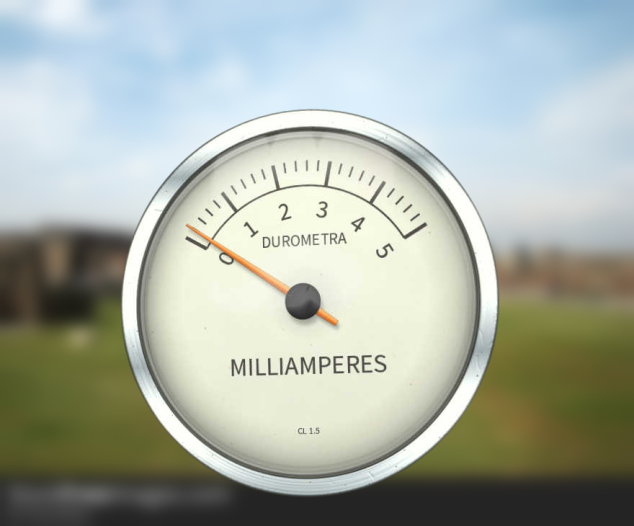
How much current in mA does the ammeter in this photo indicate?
0.2 mA
